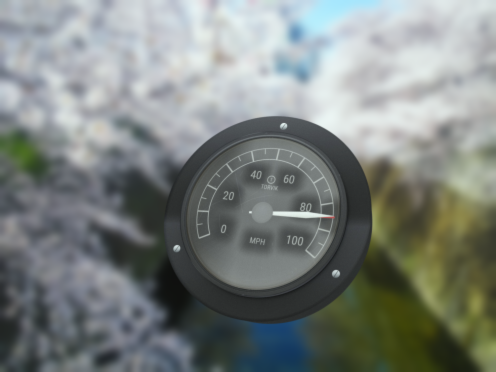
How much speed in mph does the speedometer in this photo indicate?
85 mph
